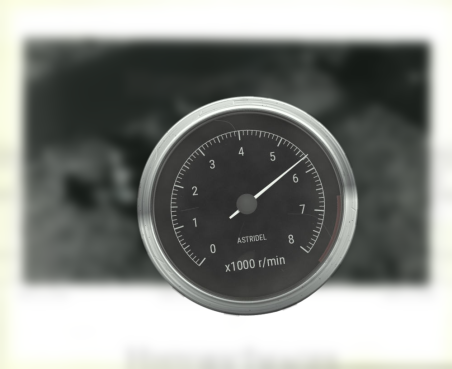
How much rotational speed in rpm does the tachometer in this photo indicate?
5700 rpm
